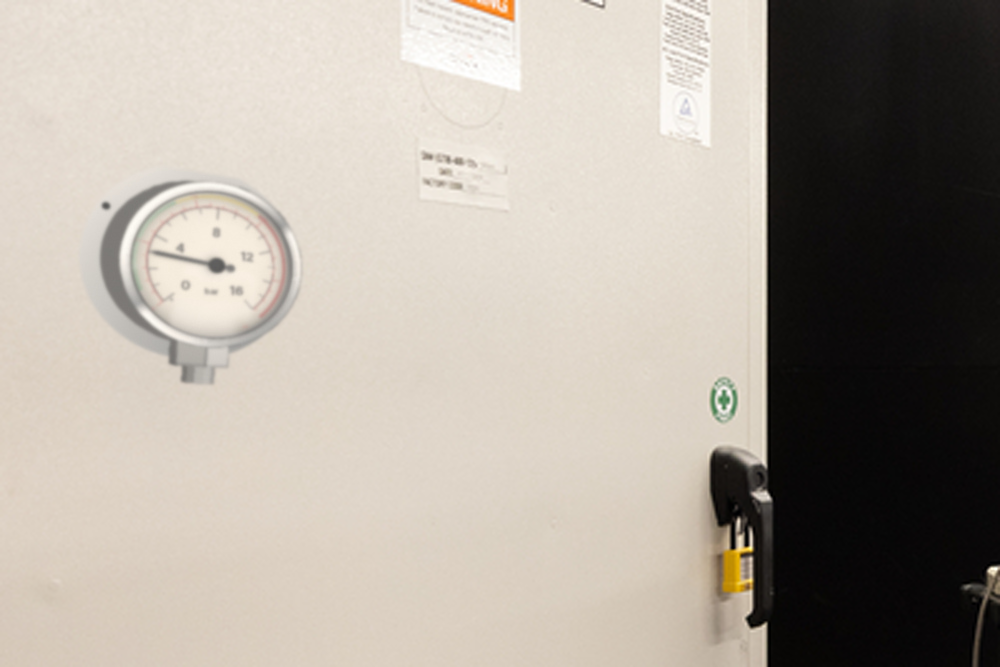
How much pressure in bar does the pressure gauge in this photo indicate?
3 bar
